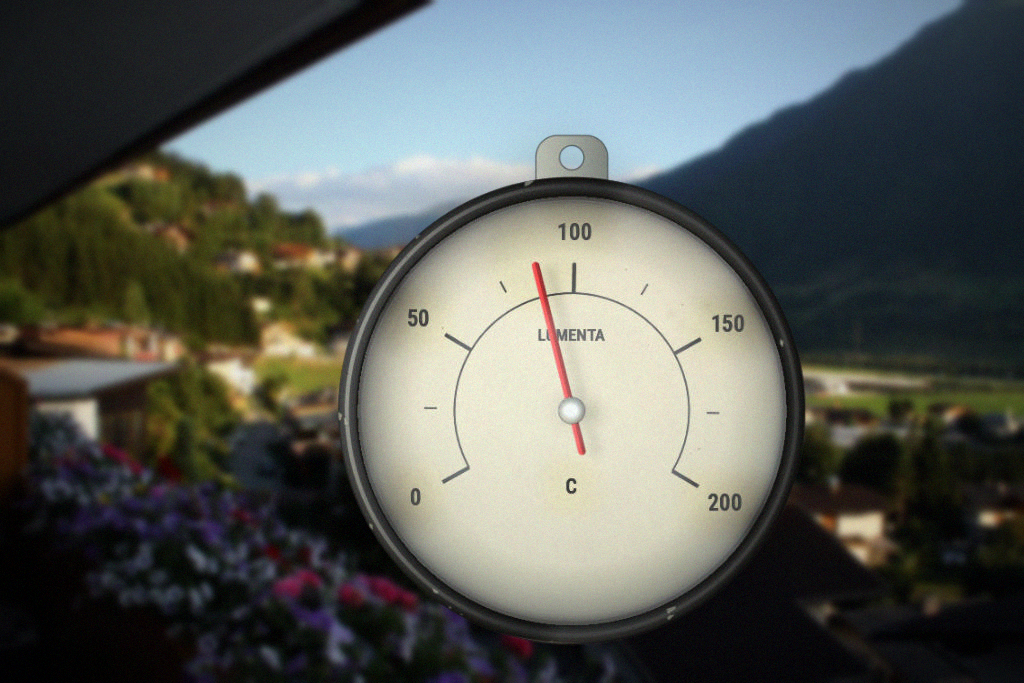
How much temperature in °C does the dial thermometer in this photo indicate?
87.5 °C
